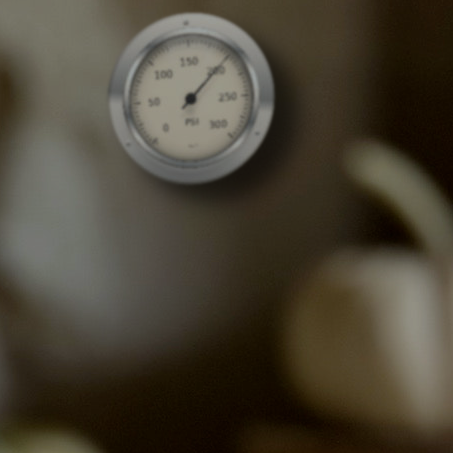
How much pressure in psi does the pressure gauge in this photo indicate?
200 psi
